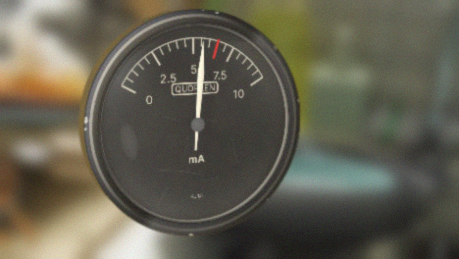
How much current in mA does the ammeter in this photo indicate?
5.5 mA
